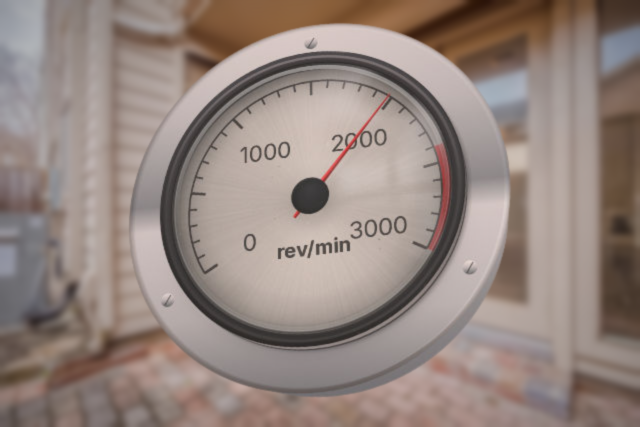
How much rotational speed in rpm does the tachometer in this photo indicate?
2000 rpm
